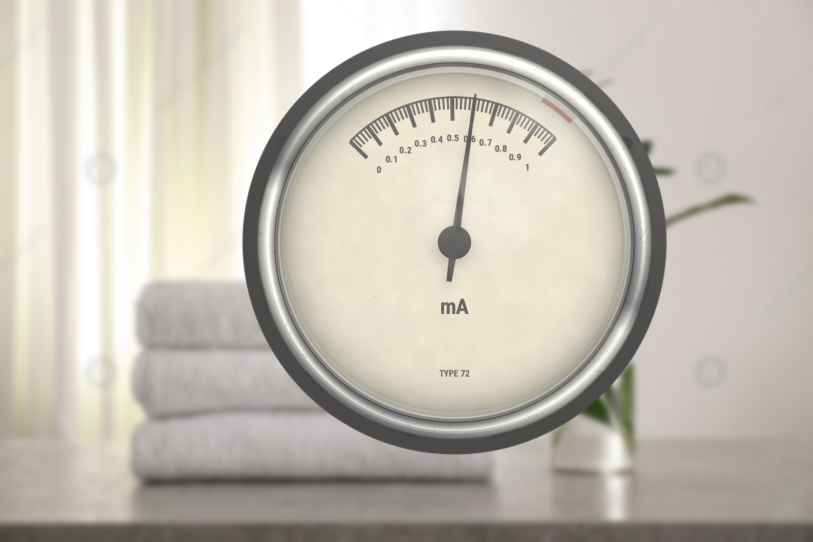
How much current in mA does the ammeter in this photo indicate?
0.6 mA
